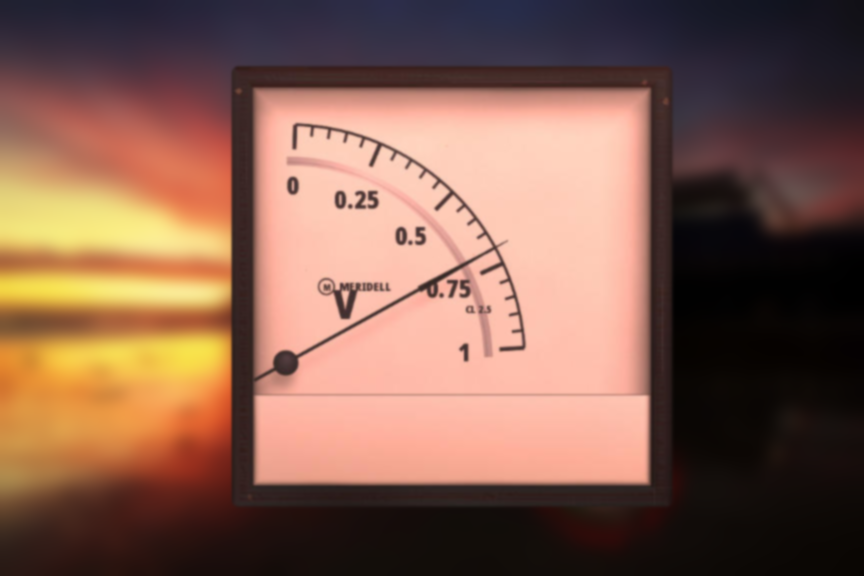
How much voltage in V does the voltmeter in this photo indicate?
0.7 V
